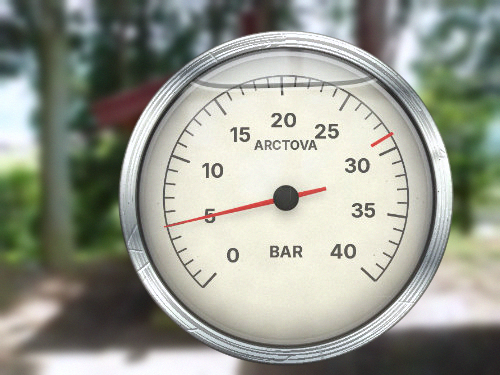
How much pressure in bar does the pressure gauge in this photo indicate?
5 bar
